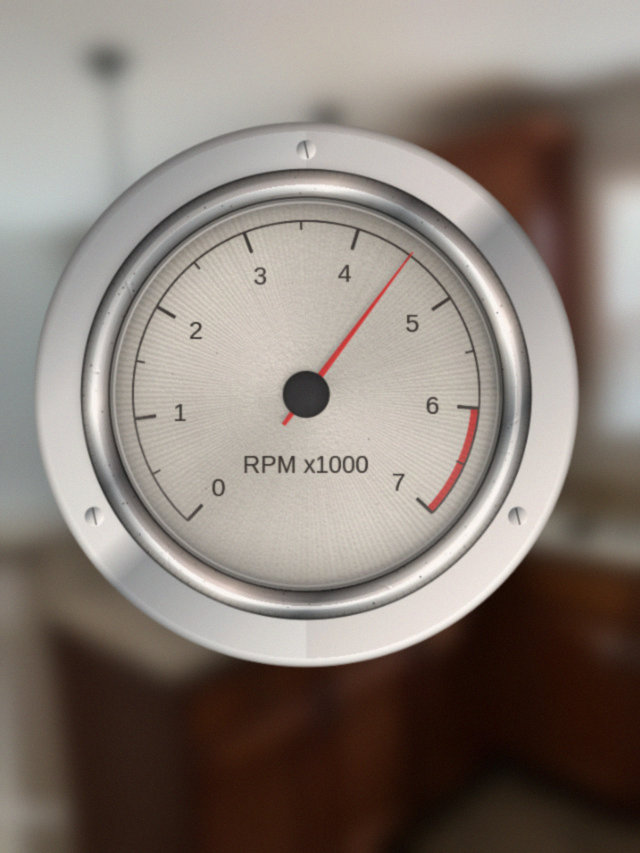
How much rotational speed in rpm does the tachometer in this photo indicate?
4500 rpm
